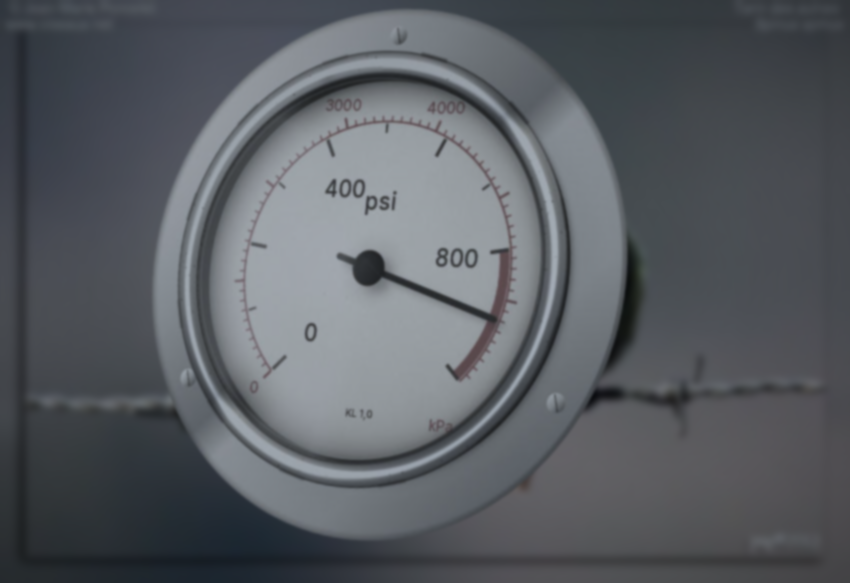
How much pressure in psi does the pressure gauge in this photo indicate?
900 psi
